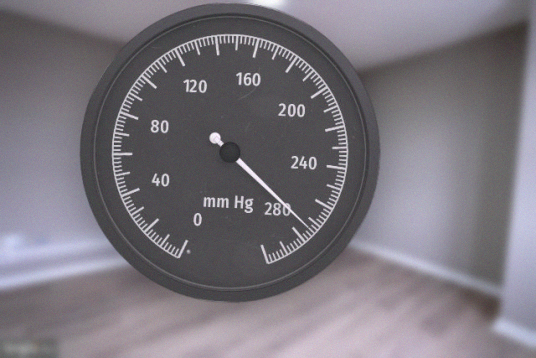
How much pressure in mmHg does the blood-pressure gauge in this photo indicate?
274 mmHg
